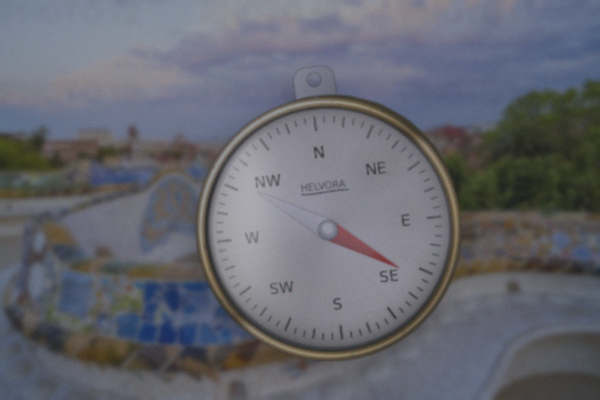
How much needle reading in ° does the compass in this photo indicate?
125 °
